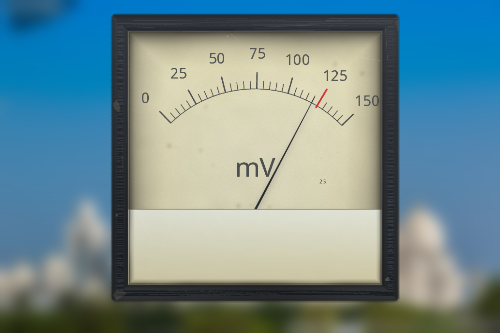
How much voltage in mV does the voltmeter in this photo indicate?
120 mV
